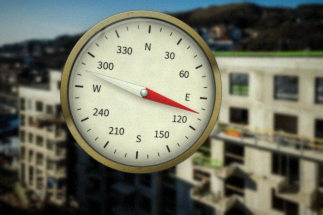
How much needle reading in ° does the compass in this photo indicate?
105 °
